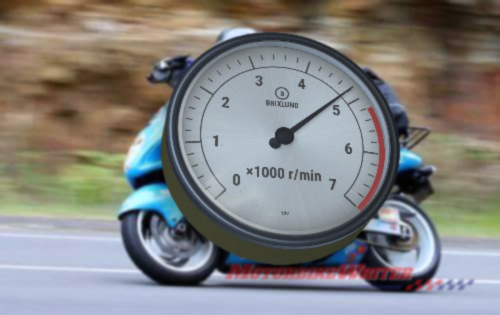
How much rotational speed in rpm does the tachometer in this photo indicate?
4800 rpm
